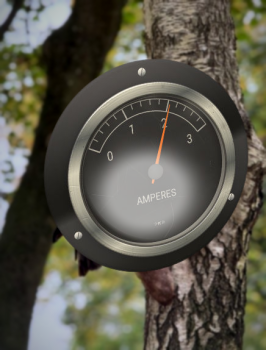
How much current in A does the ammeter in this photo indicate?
2 A
